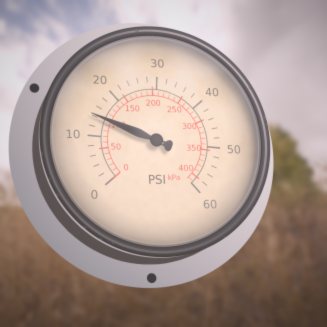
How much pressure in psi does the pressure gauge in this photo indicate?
14 psi
